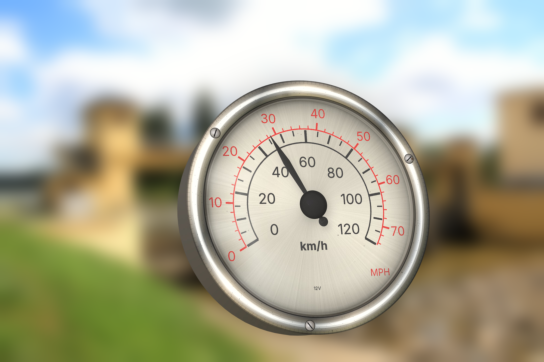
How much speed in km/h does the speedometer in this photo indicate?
45 km/h
